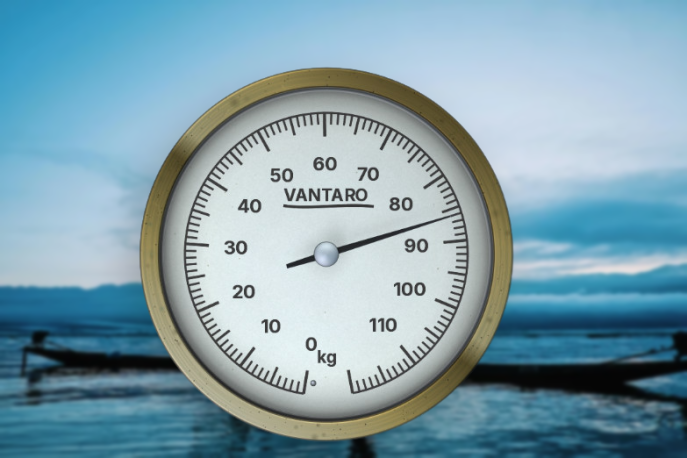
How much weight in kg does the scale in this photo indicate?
86 kg
